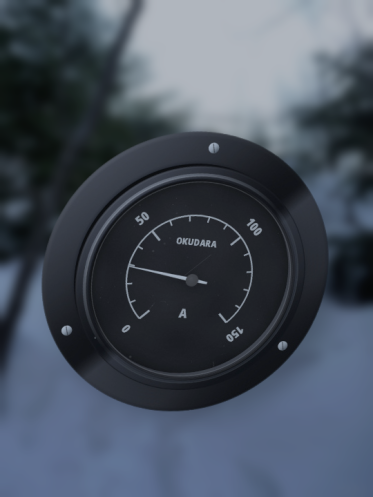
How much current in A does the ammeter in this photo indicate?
30 A
